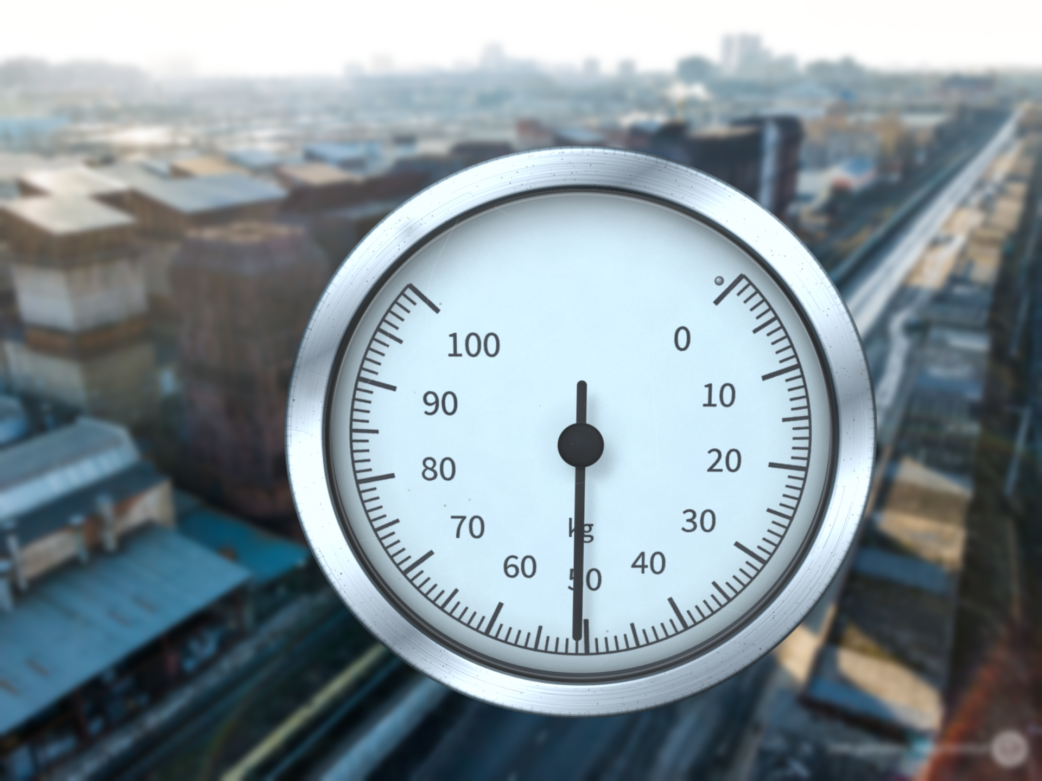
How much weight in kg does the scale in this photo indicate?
51 kg
